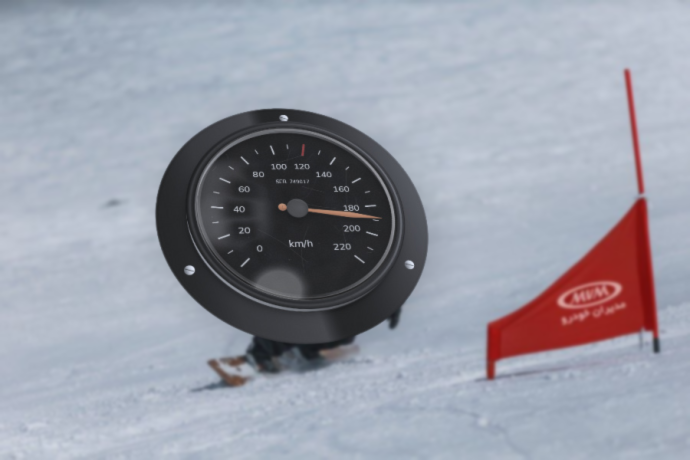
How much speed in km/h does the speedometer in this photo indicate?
190 km/h
